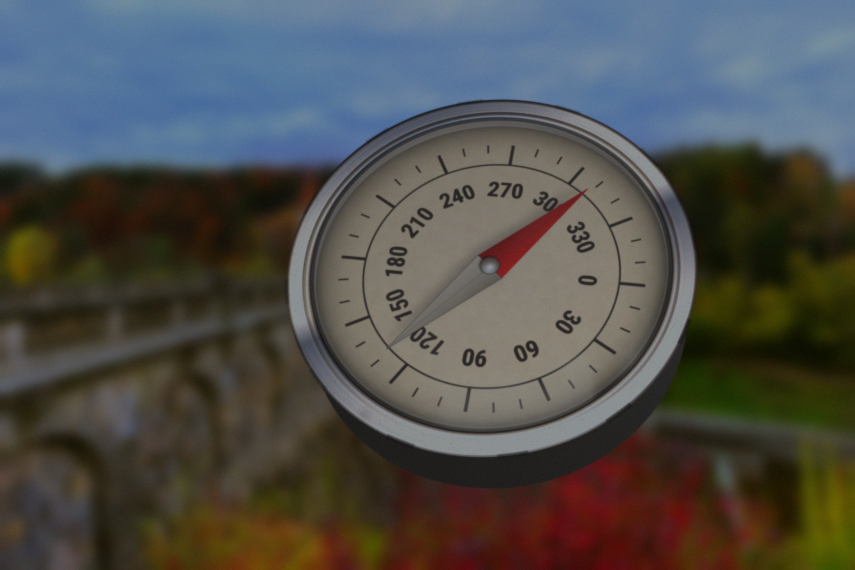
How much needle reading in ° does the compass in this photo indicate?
310 °
